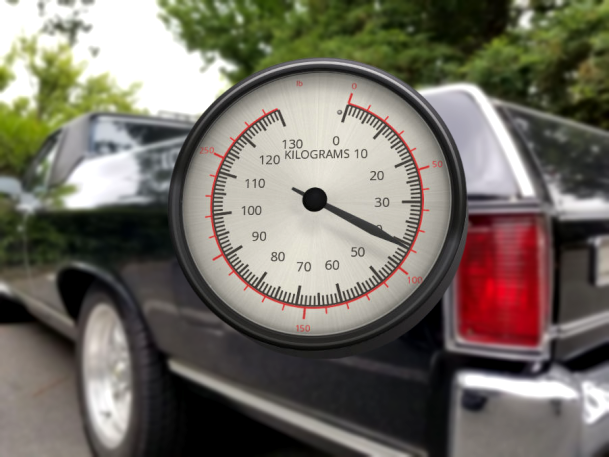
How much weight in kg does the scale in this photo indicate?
41 kg
